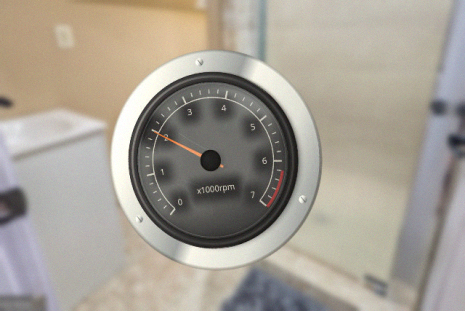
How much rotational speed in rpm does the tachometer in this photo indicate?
2000 rpm
